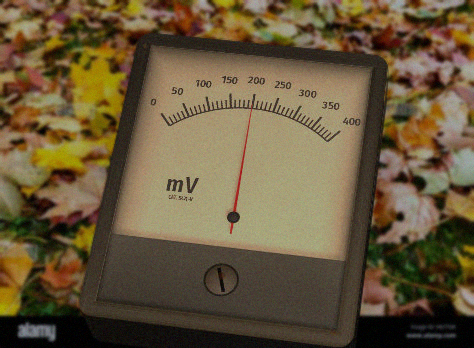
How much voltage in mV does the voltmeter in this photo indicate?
200 mV
